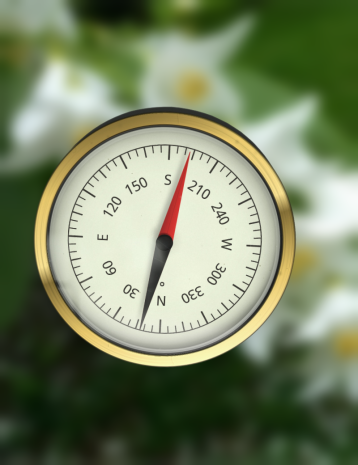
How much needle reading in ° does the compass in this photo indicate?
192.5 °
